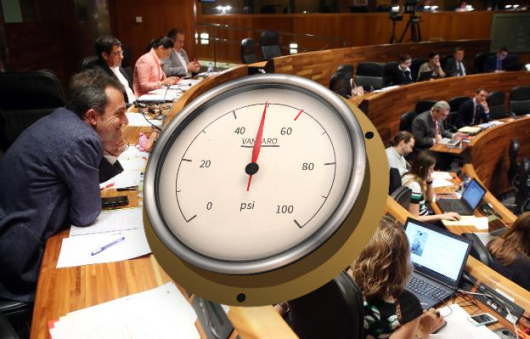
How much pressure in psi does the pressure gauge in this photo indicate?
50 psi
